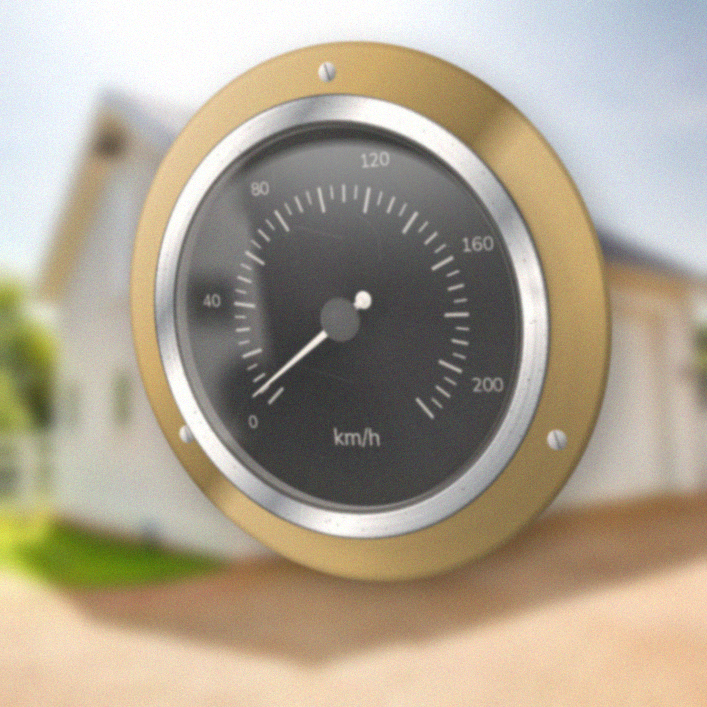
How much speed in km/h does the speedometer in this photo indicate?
5 km/h
